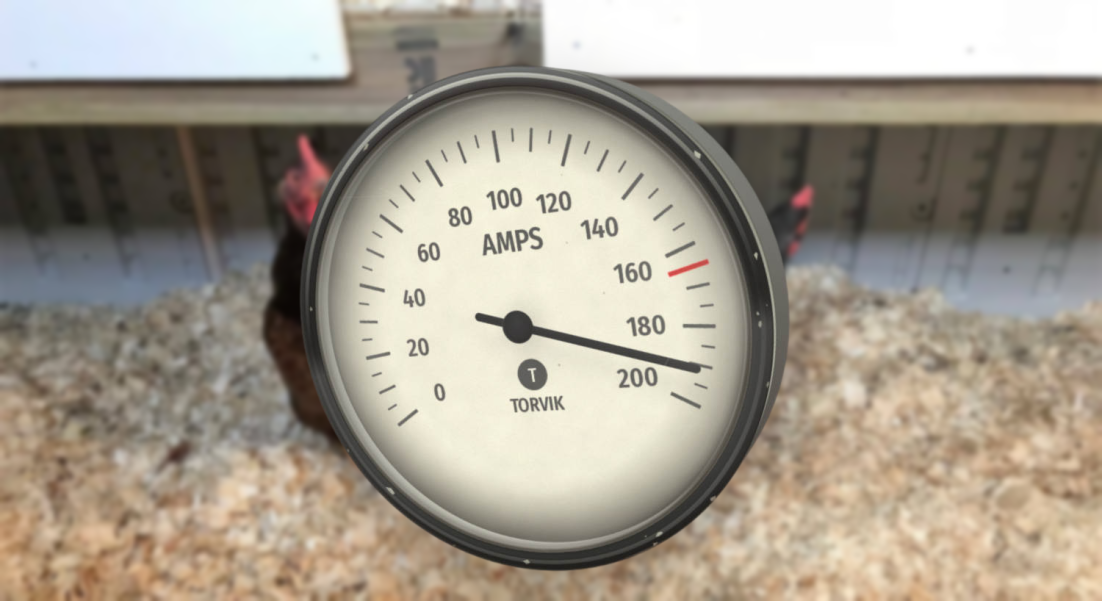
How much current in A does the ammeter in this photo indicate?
190 A
